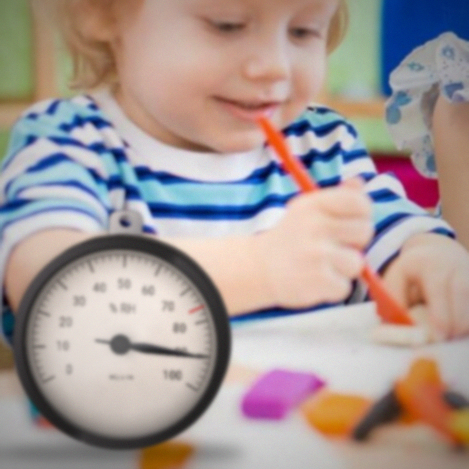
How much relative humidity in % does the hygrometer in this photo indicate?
90 %
